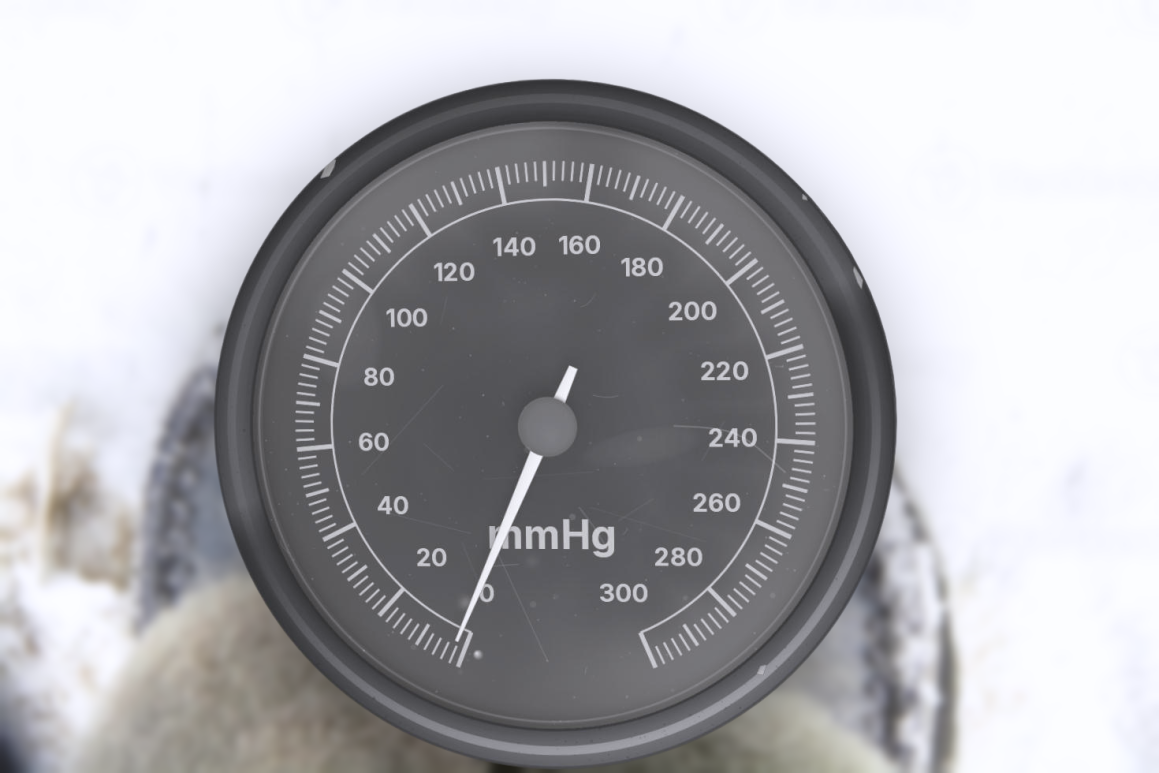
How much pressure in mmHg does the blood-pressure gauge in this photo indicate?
2 mmHg
